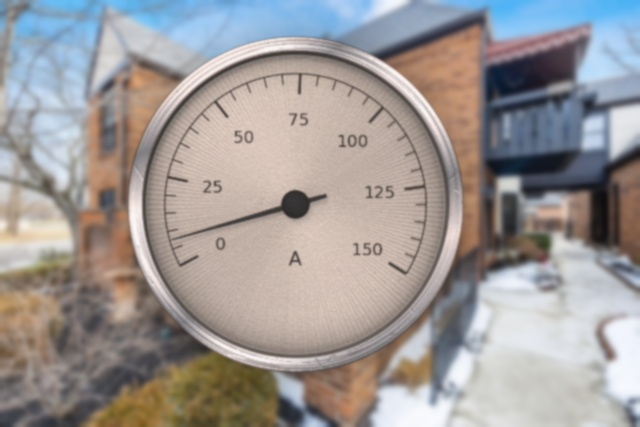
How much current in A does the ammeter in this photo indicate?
7.5 A
